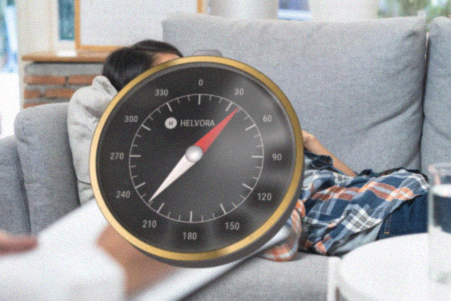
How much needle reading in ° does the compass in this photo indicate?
40 °
